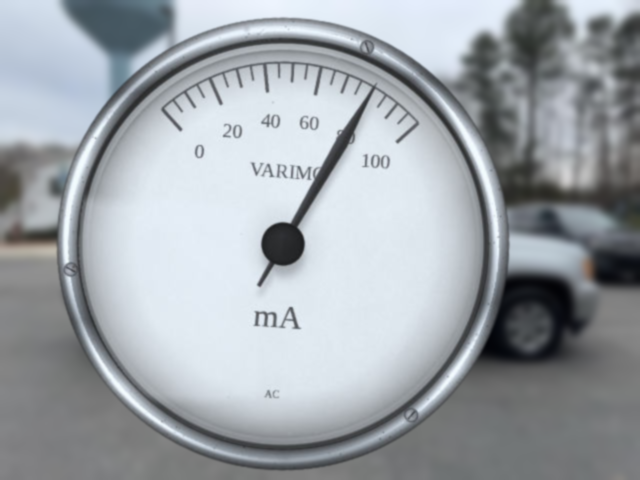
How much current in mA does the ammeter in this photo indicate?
80 mA
